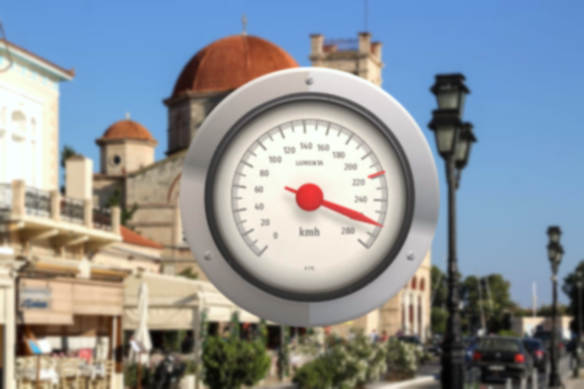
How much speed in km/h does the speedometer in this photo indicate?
260 km/h
